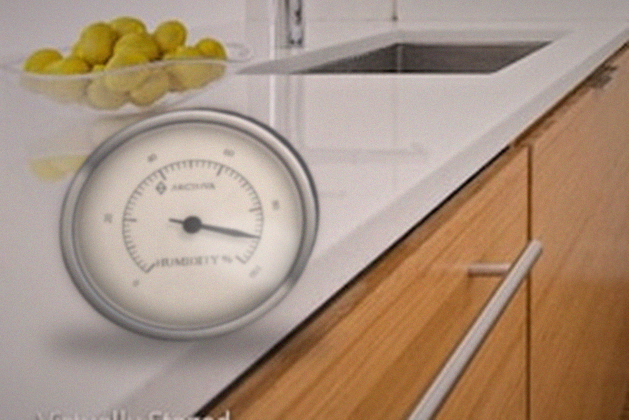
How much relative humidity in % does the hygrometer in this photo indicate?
90 %
